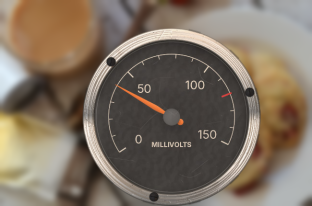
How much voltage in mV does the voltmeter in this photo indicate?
40 mV
